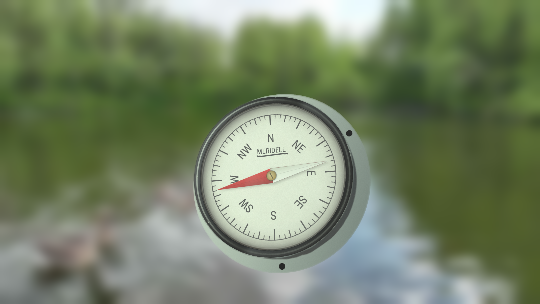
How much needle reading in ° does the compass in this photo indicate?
260 °
